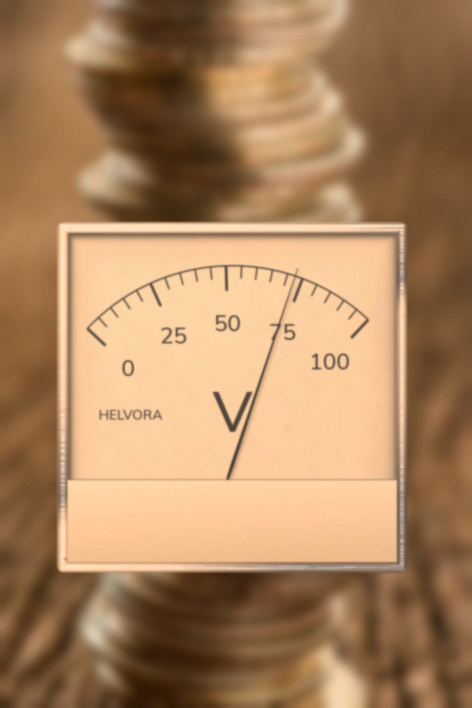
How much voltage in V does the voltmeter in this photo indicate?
72.5 V
